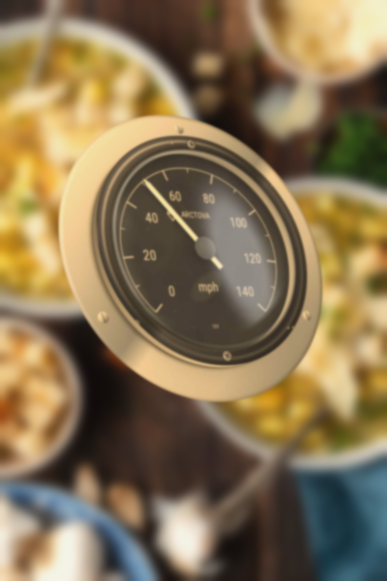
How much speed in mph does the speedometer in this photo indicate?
50 mph
